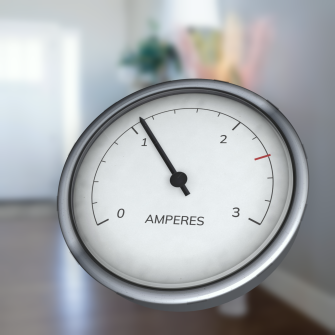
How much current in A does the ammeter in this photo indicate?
1.1 A
